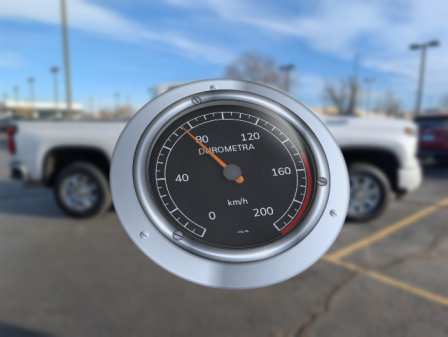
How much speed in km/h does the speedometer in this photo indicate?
75 km/h
